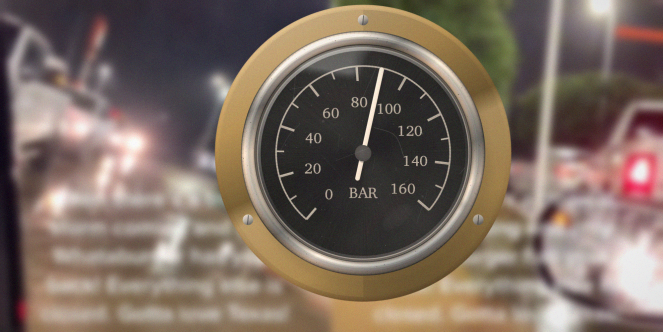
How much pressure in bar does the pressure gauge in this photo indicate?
90 bar
